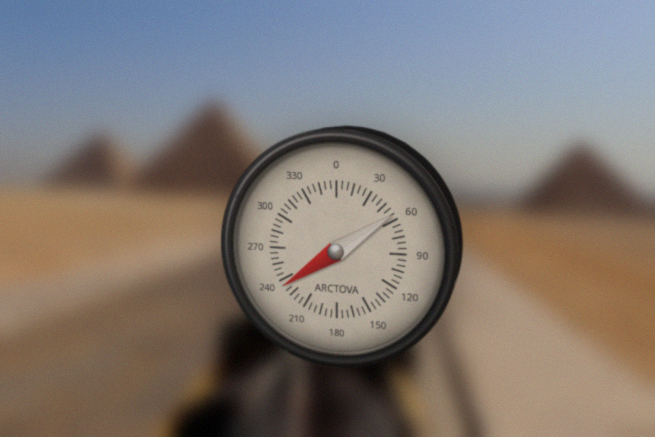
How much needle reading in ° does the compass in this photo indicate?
235 °
